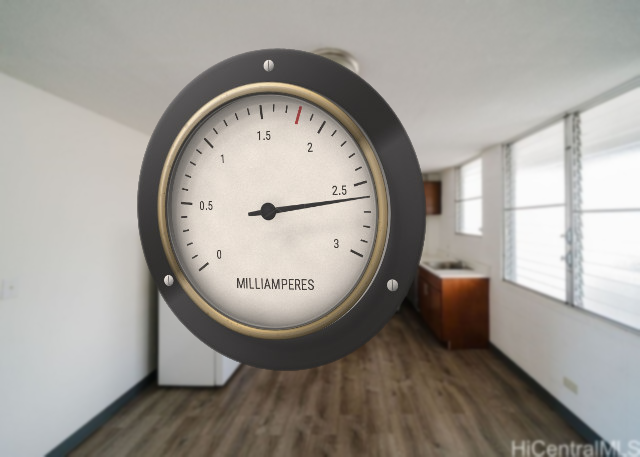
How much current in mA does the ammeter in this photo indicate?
2.6 mA
